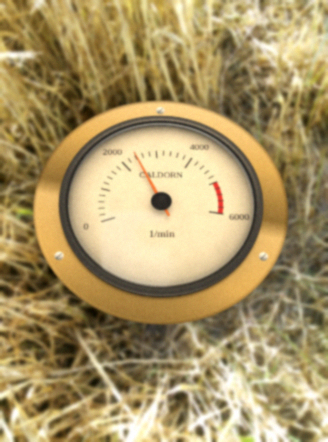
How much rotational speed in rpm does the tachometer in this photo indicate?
2400 rpm
